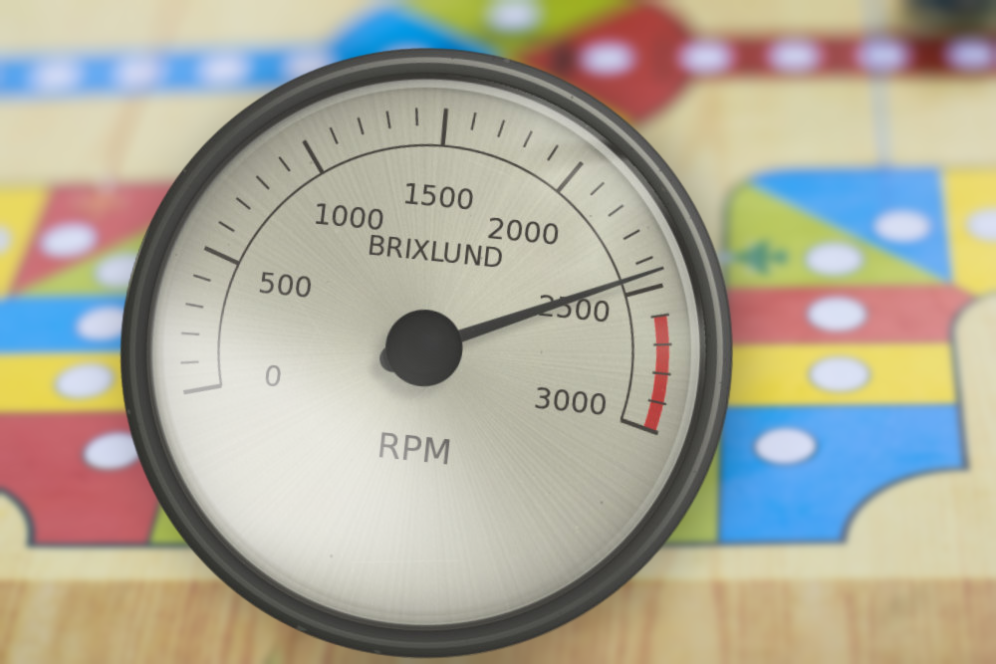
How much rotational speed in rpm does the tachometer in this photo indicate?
2450 rpm
